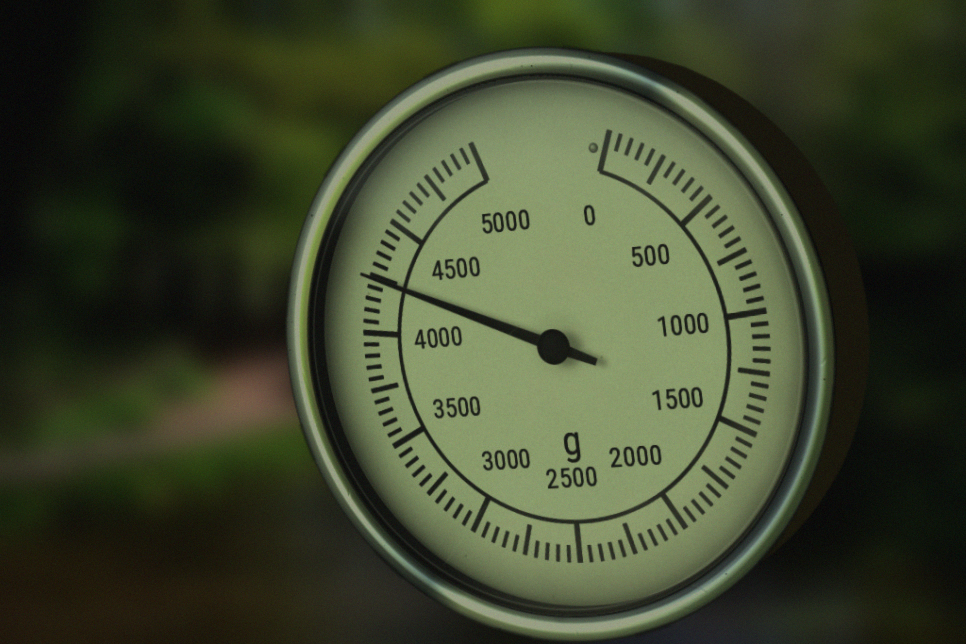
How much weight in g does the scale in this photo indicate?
4250 g
